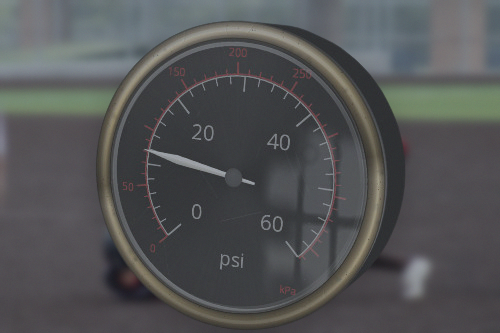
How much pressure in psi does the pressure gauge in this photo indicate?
12 psi
